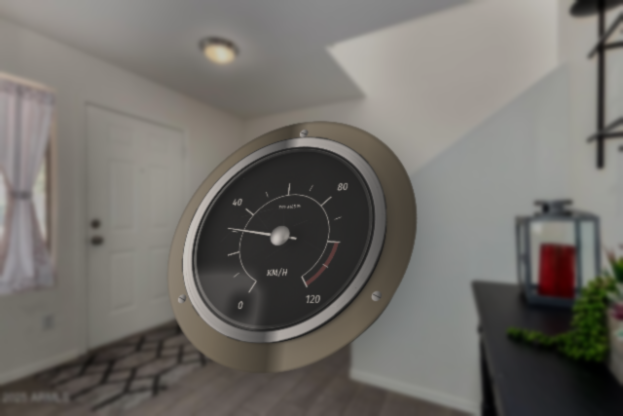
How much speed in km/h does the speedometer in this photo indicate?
30 km/h
